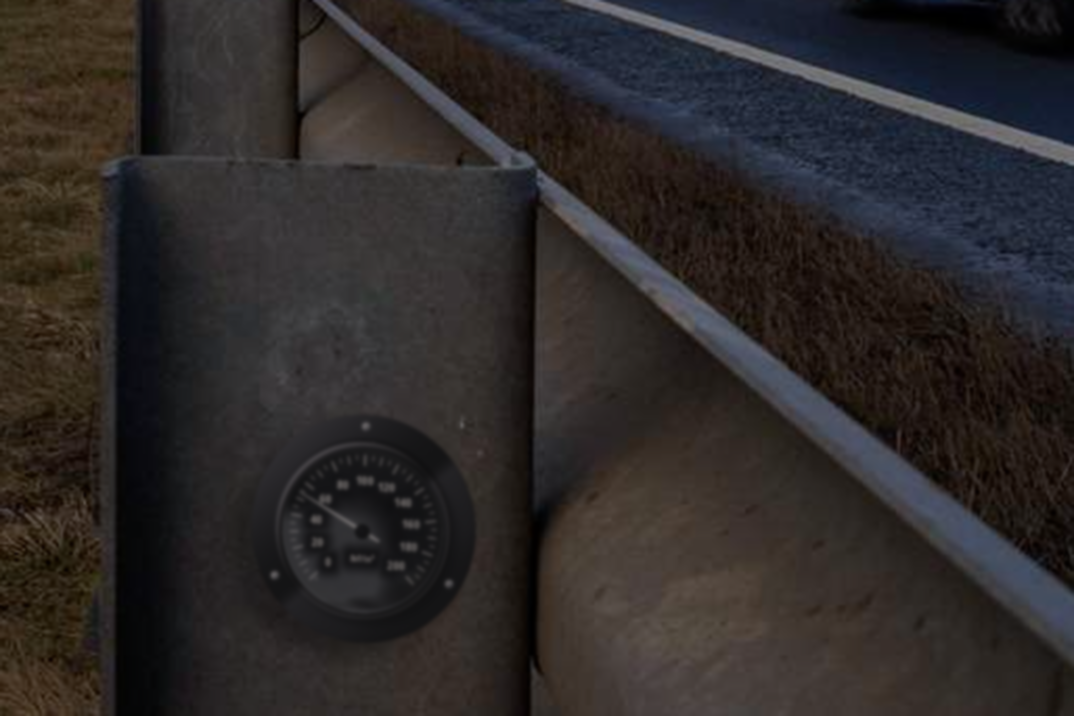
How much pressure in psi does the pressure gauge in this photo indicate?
55 psi
